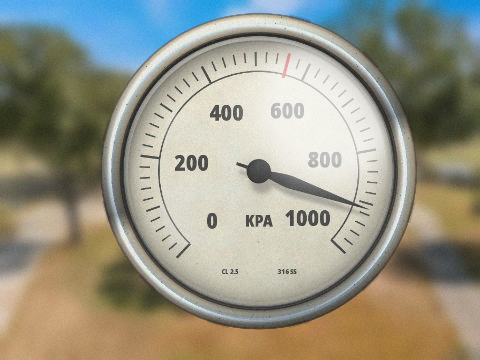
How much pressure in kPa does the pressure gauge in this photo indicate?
910 kPa
